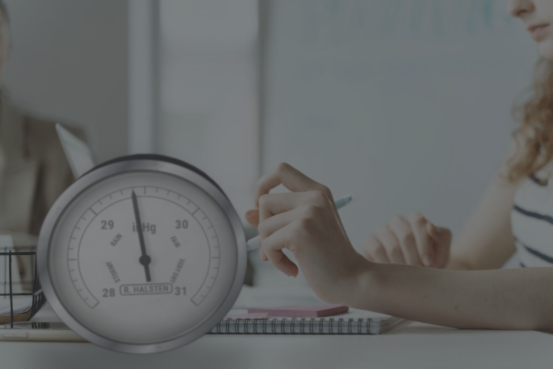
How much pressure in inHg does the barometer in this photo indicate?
29.4 inHg
